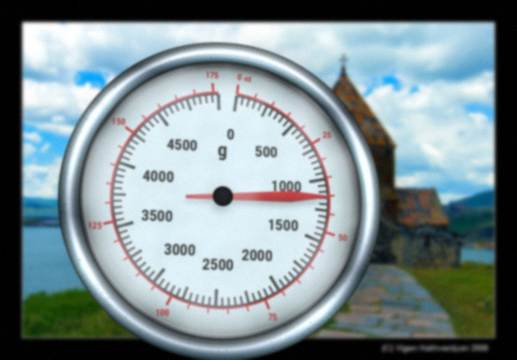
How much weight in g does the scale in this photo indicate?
1150 g
